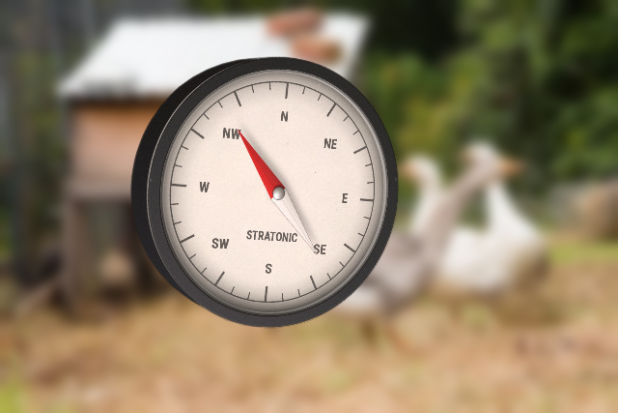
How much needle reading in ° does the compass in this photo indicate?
320 °
